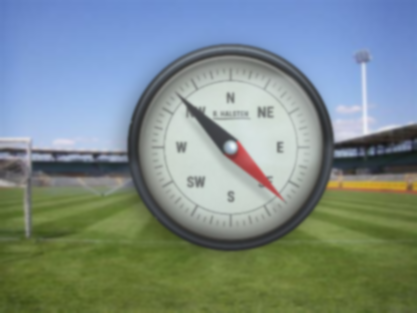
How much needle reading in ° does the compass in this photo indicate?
135 °
